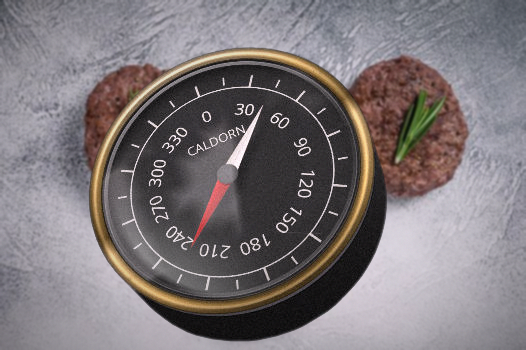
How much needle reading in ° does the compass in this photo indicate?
225 °
